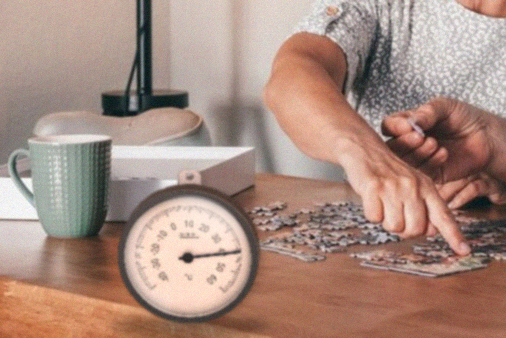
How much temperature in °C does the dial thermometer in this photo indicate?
40 °C
